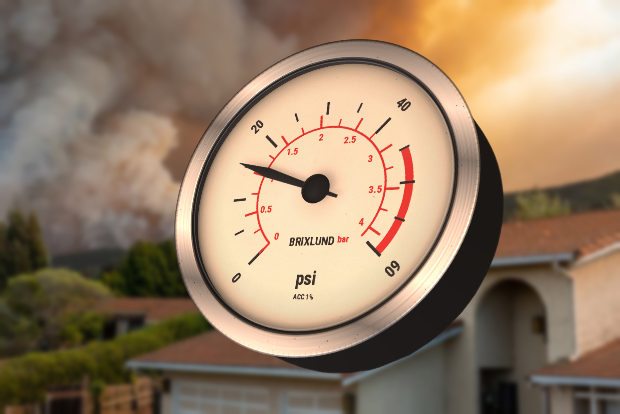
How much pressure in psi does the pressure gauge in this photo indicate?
15 psi
